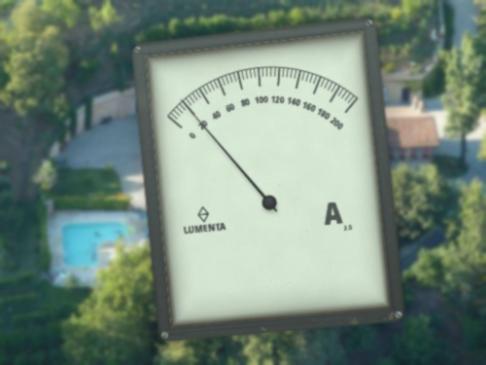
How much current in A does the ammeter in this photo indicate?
20 A
